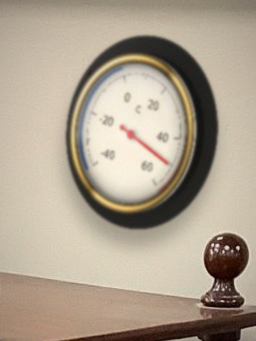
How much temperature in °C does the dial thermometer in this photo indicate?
50 °C
